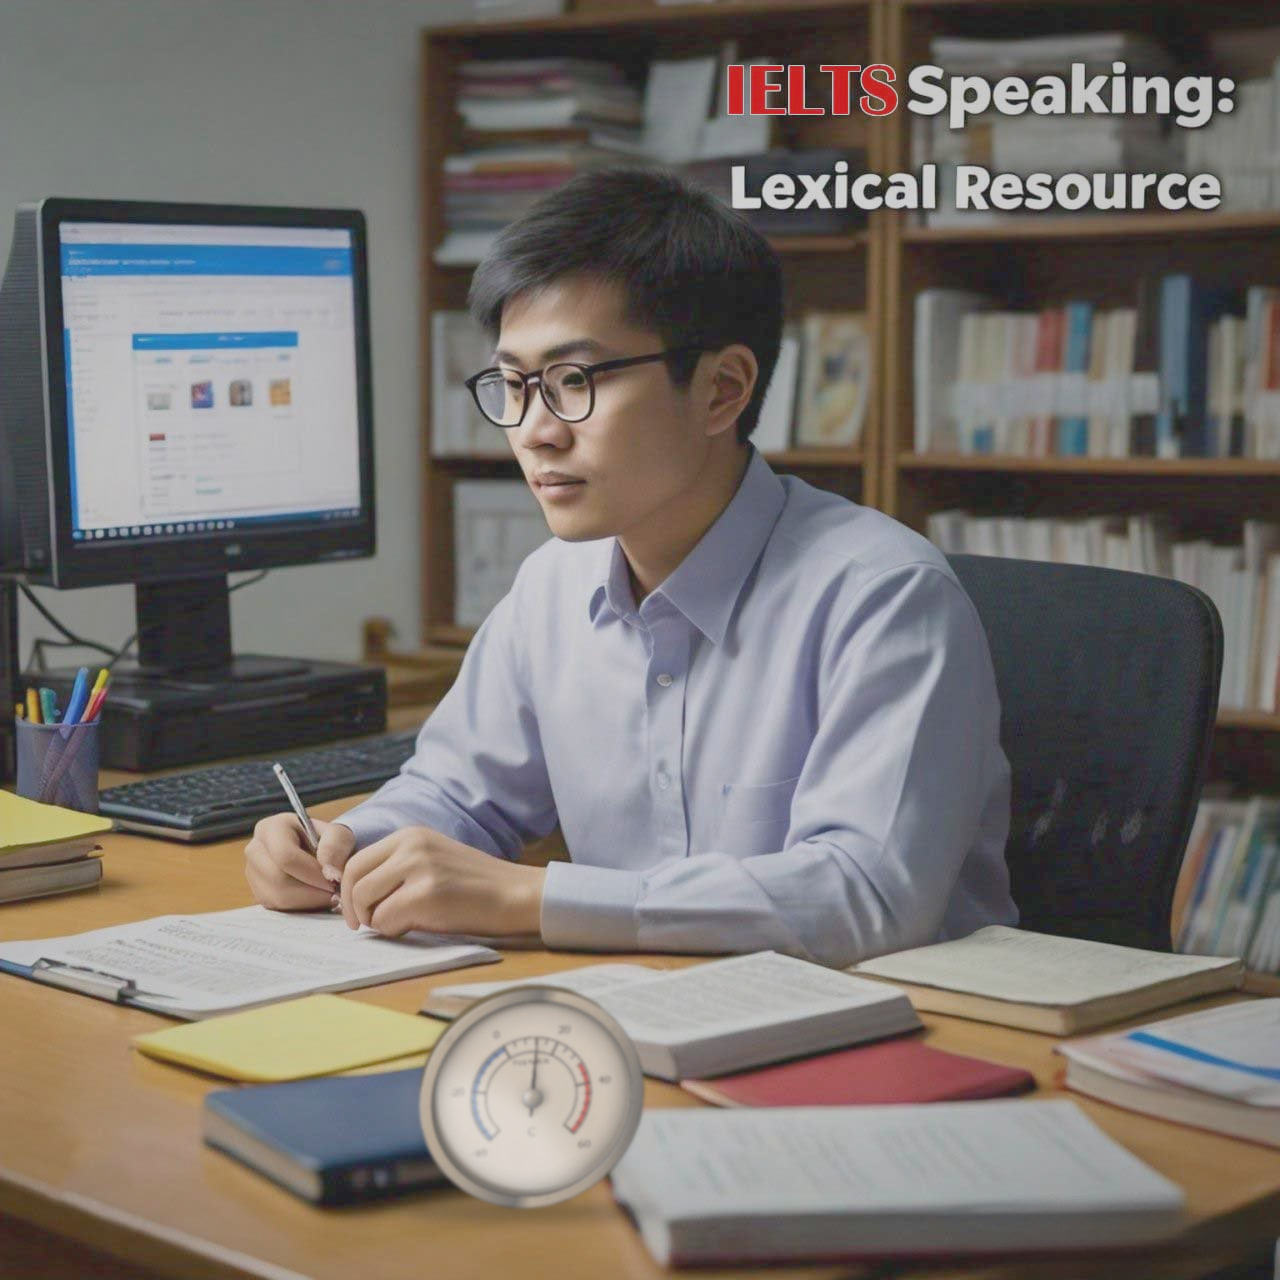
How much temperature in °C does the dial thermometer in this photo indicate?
12 °C
